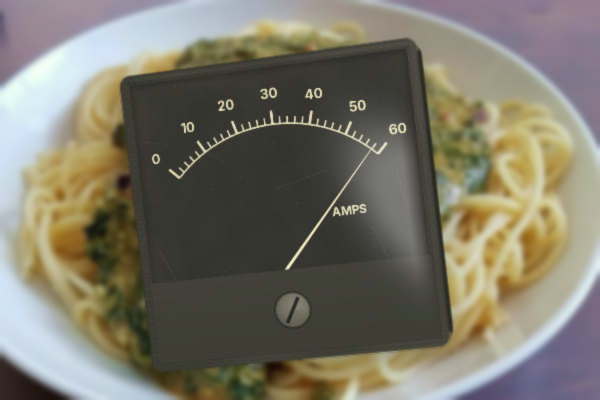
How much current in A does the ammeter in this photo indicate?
58 A
